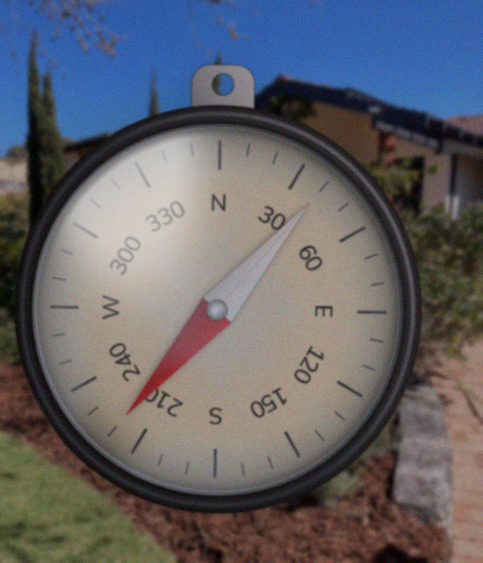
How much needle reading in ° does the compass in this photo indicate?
220 °
